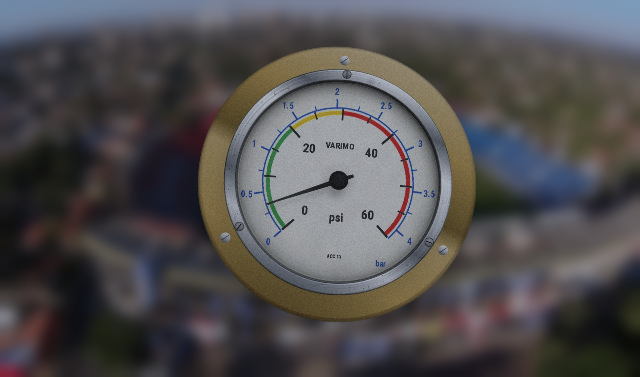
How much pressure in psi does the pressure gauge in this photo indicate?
5 psi
